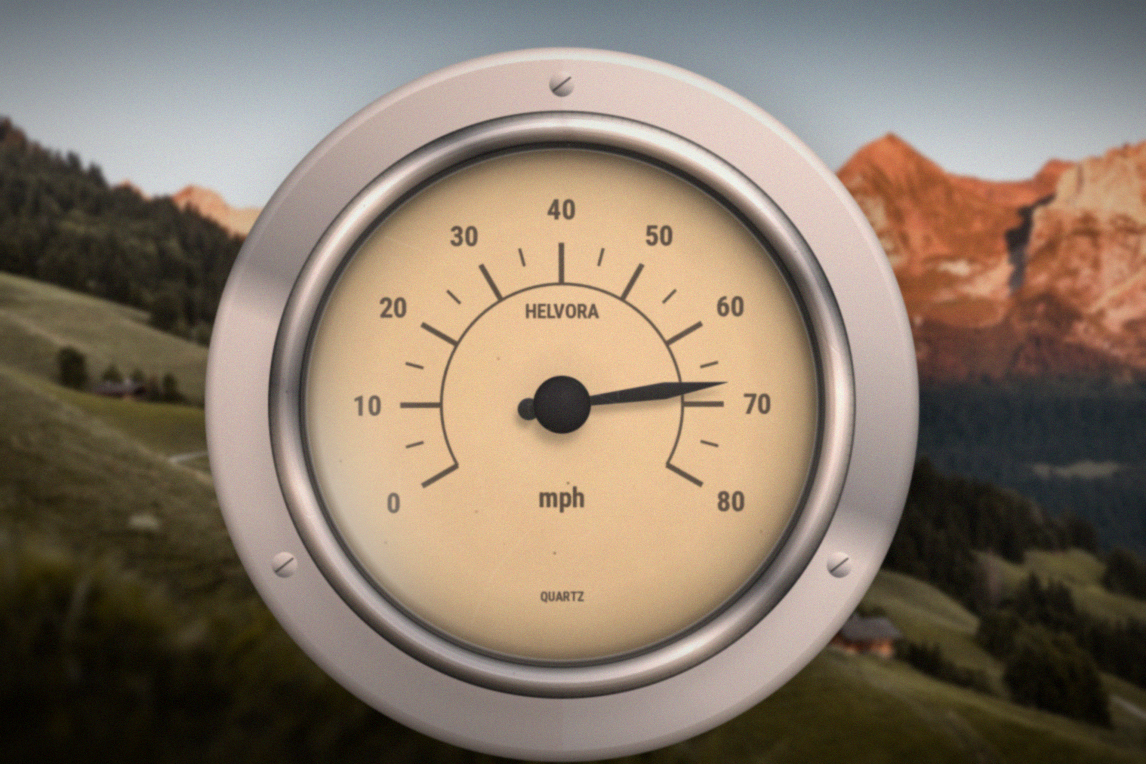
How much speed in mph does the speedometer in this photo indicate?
67.5 mph
